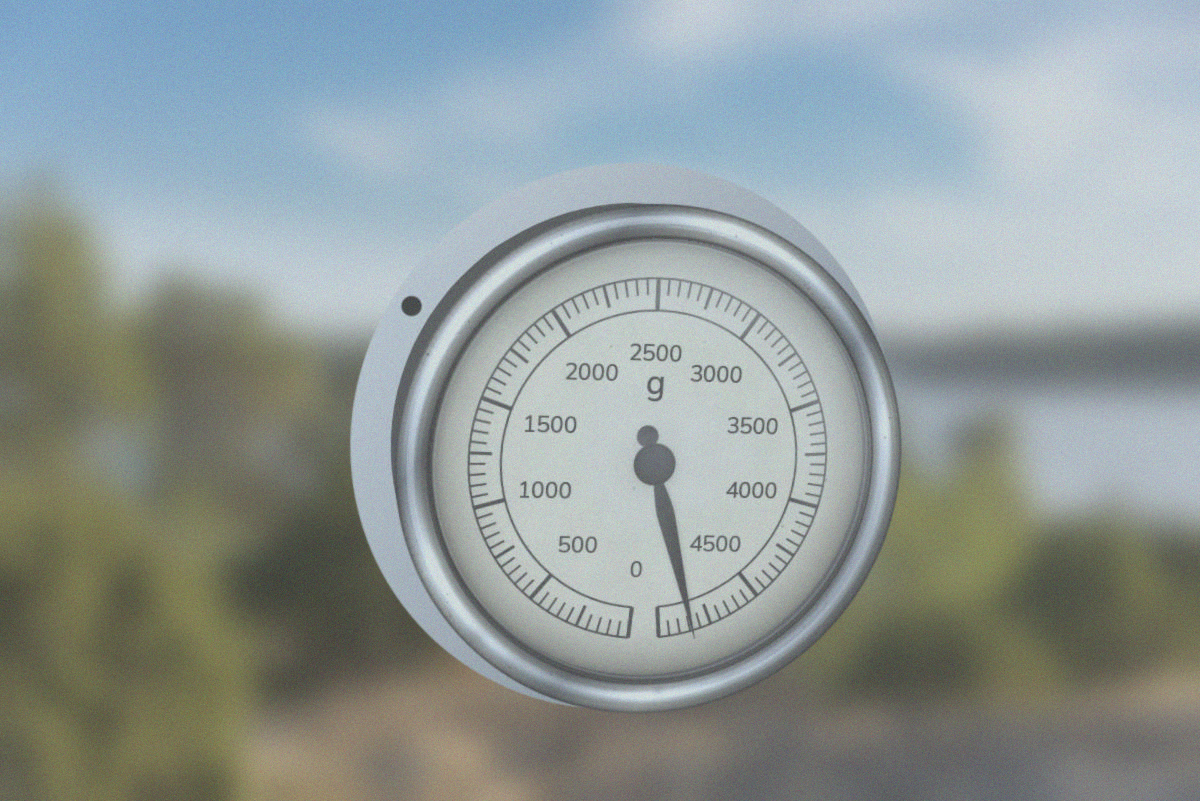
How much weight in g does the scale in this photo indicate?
4850 g
